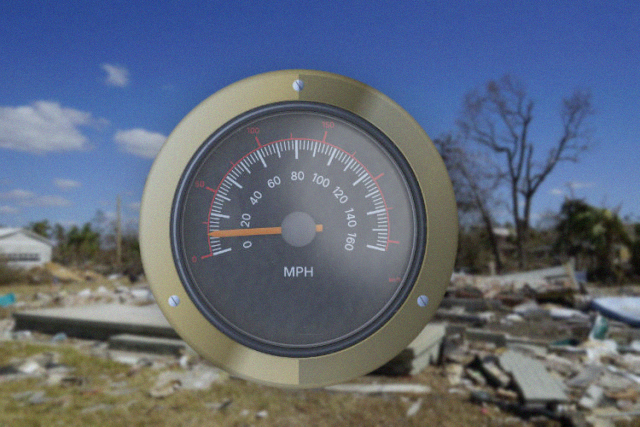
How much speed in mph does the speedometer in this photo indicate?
10 mph
